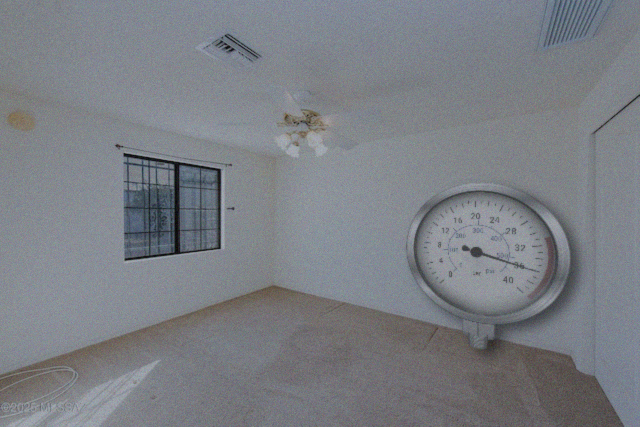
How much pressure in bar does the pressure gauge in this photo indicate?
36 bar
